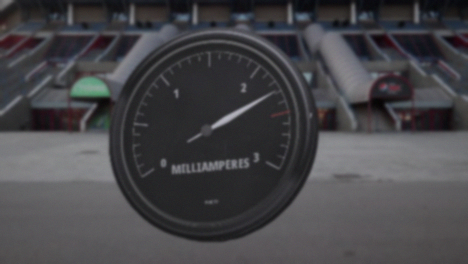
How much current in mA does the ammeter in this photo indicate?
2.3 mA
